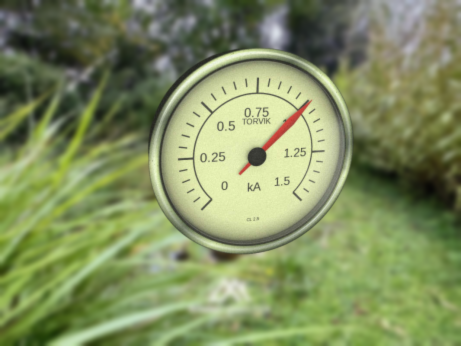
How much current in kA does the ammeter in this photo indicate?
1 kA
